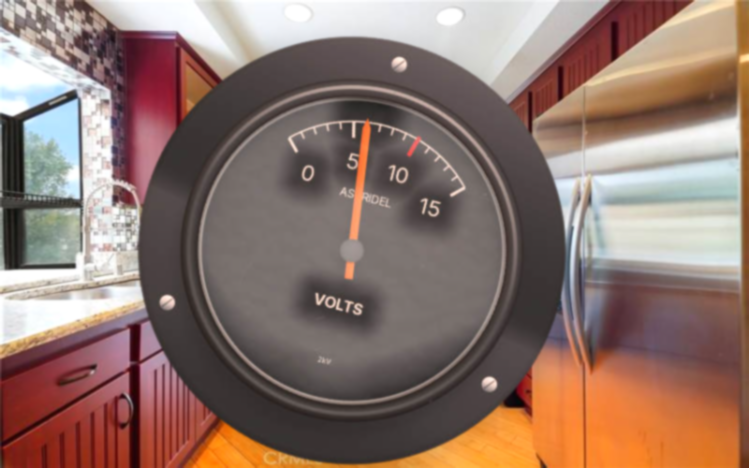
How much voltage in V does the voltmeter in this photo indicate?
6 V
